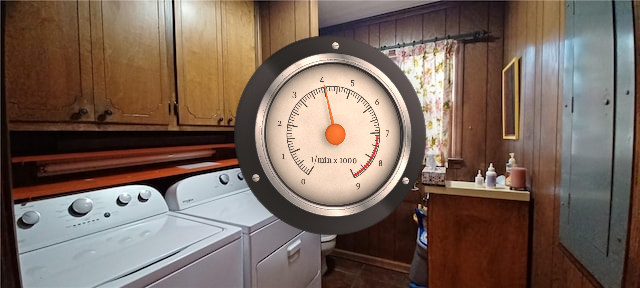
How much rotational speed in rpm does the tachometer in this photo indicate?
4000 rpm
